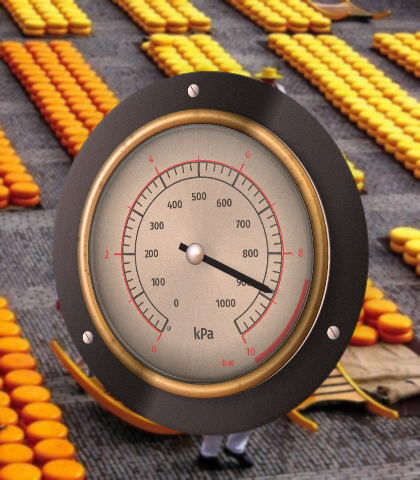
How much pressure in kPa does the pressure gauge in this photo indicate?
880 kPa
